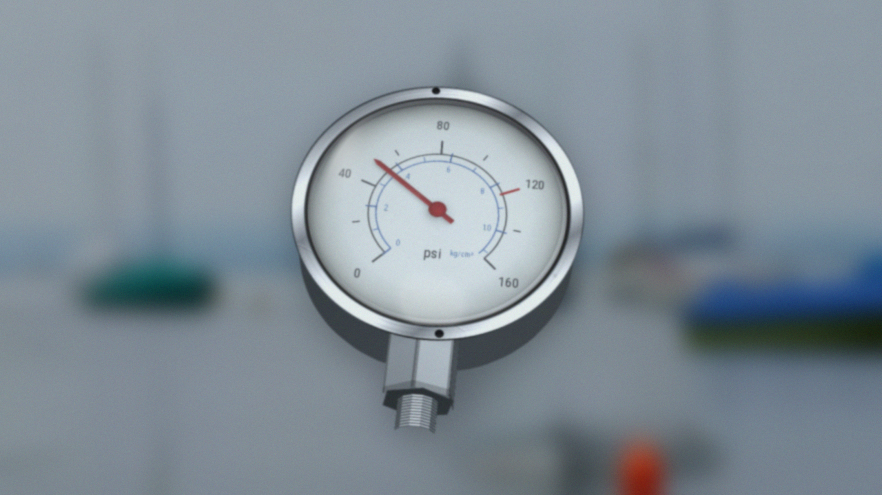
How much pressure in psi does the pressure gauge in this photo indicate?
50 psi
